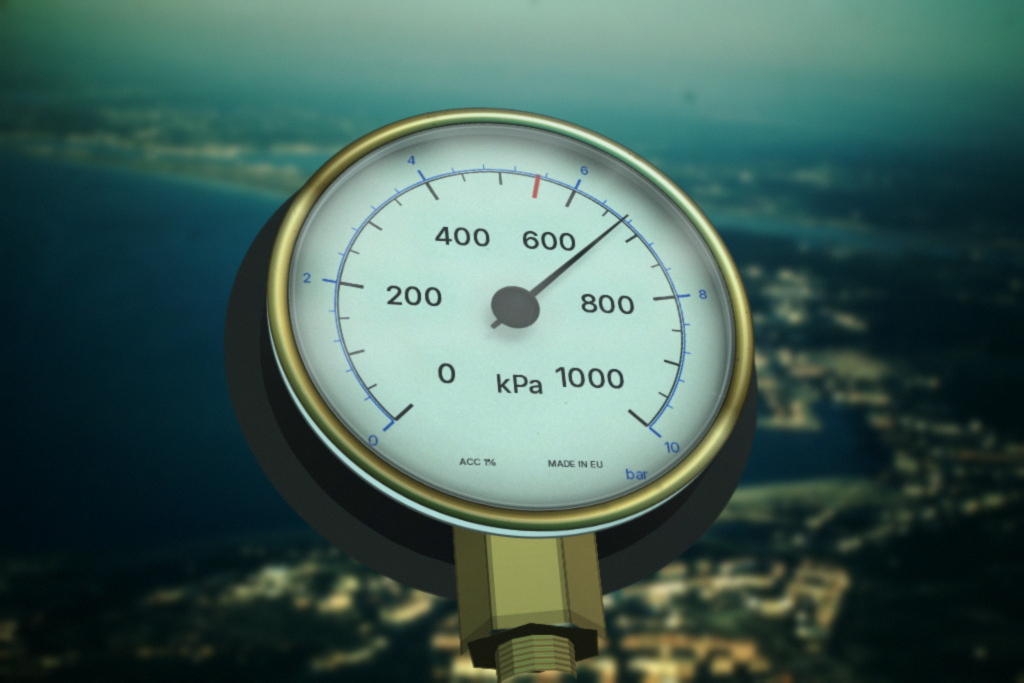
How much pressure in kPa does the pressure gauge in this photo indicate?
675 kPa
